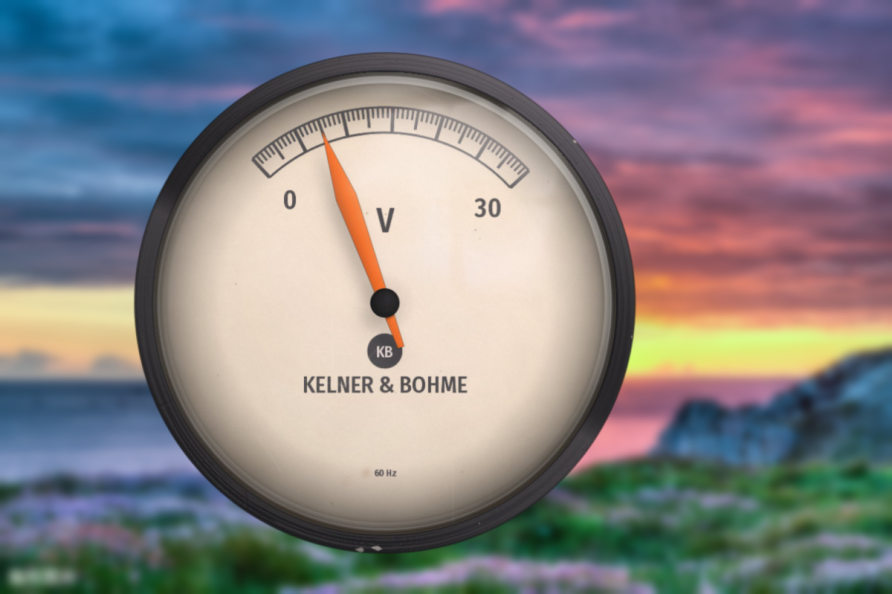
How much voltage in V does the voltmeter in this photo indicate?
7.5 V
